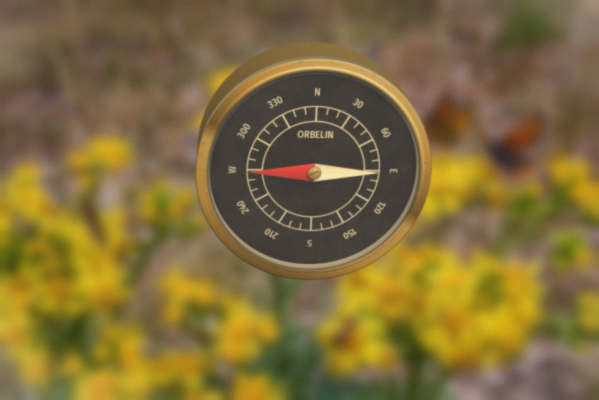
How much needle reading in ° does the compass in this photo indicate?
270 °
